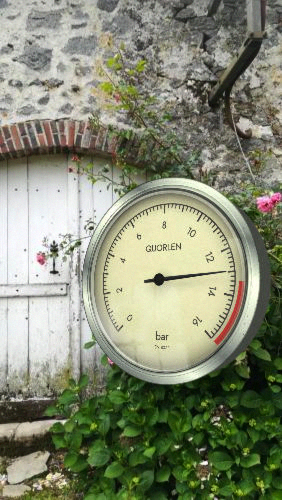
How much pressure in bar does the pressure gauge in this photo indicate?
13 bar
